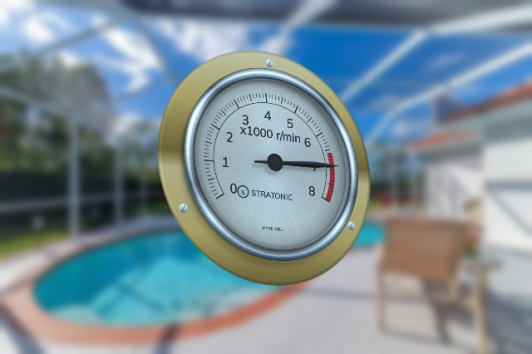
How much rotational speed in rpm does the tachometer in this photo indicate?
7000 rpm
